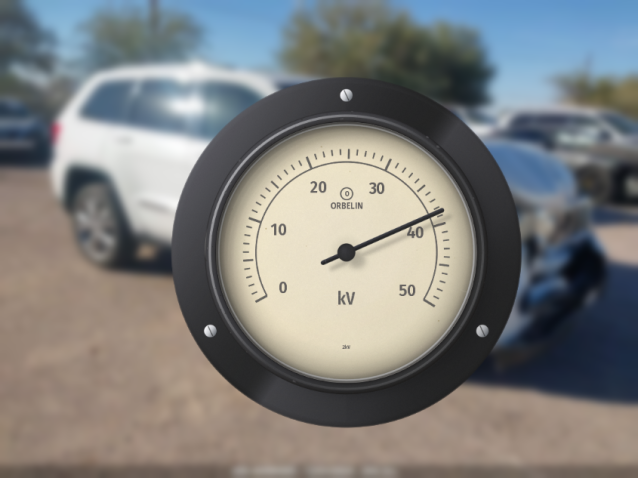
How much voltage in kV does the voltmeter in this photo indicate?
38.5 kV
